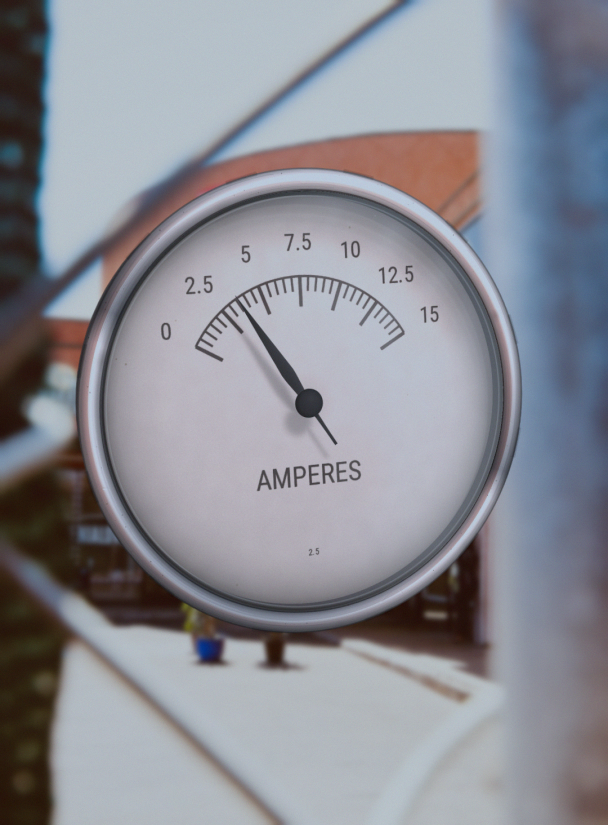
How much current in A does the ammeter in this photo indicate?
3.5 A
